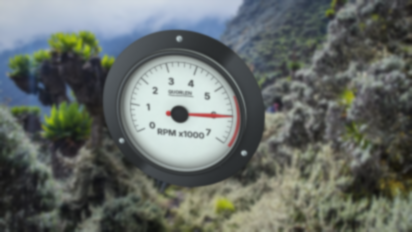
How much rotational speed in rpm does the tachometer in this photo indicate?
6000 rpm
